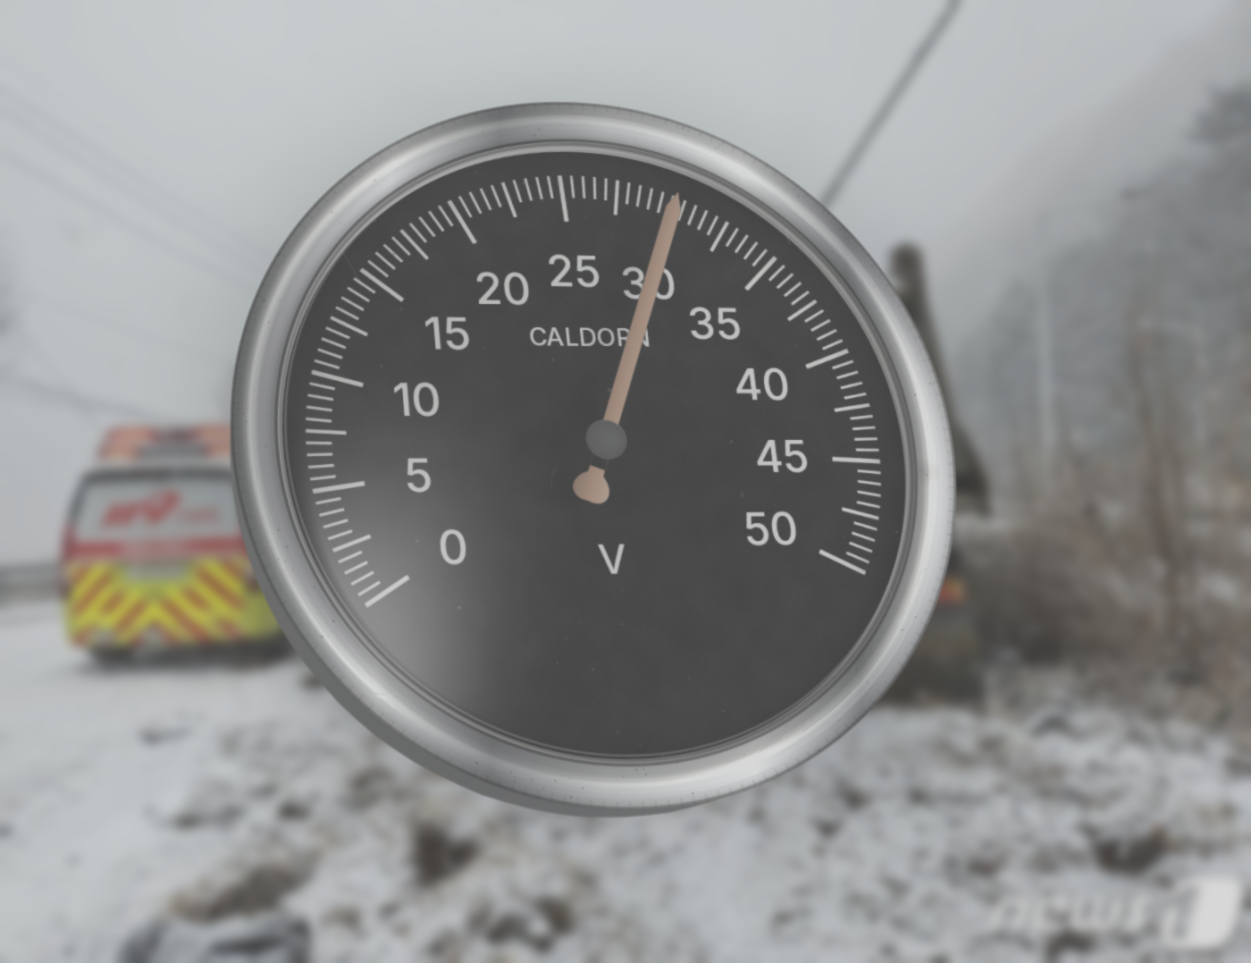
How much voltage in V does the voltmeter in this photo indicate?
30 V
